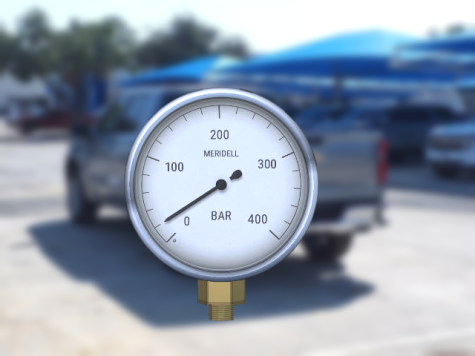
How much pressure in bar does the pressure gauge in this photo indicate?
20 bar
